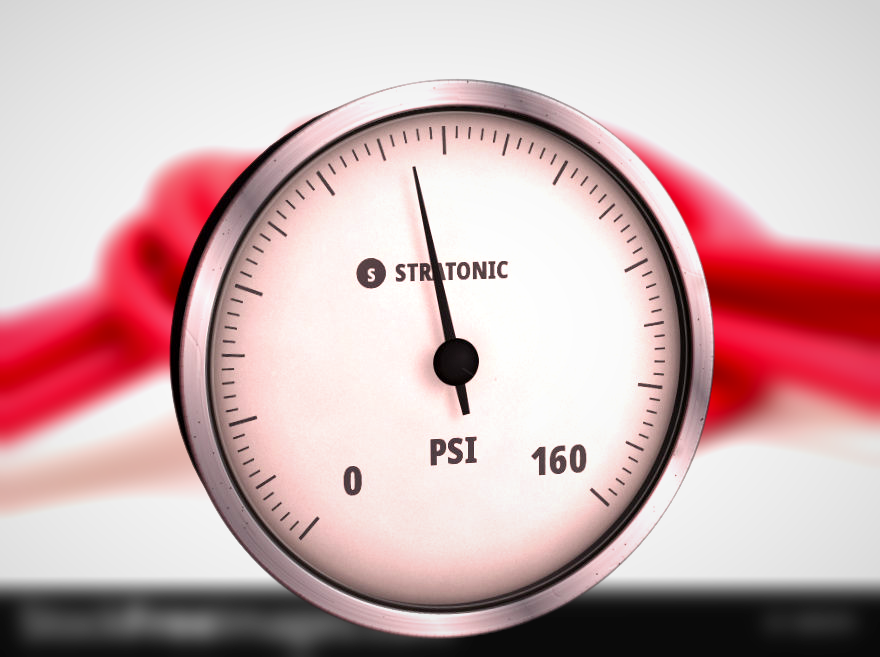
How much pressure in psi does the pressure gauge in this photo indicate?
74 psi
